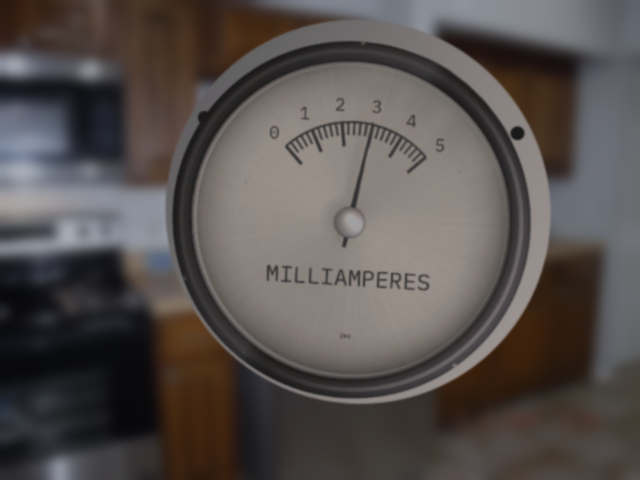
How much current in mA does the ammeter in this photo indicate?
3 mA
